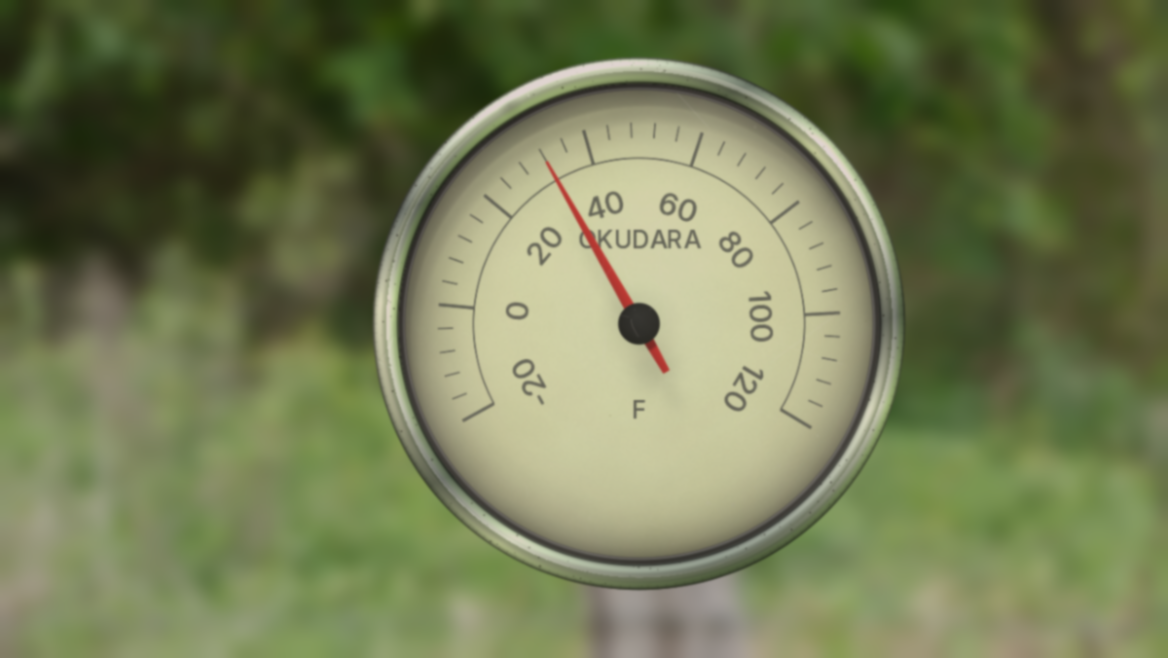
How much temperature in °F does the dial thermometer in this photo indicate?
32 °F
